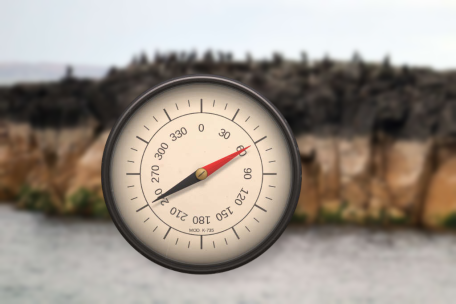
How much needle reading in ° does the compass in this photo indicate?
60 °
